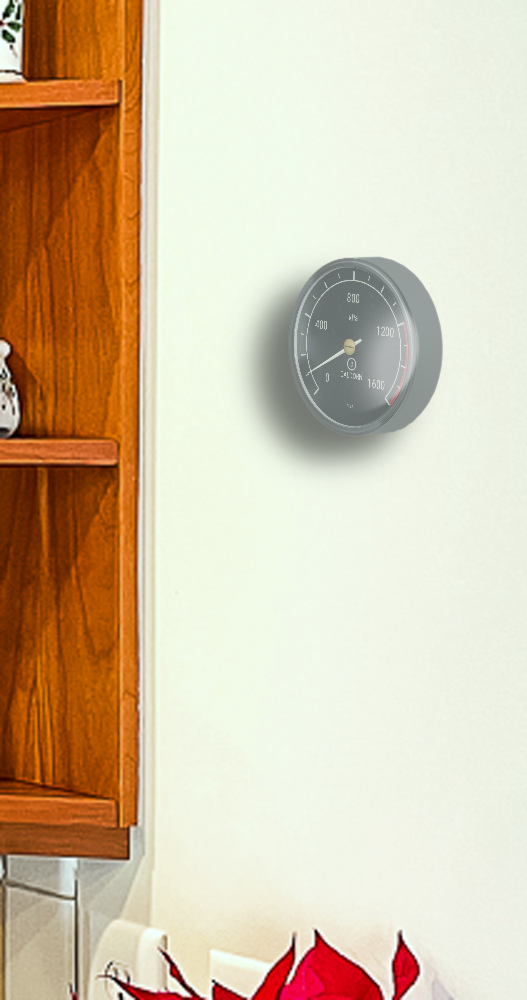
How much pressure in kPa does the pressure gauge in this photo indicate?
100 kPa
